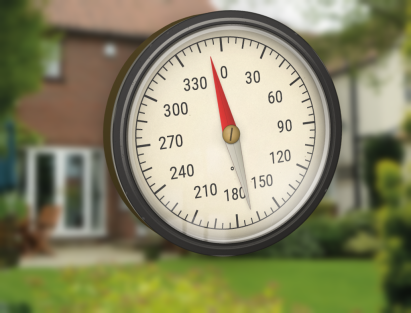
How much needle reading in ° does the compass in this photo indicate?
350 °
